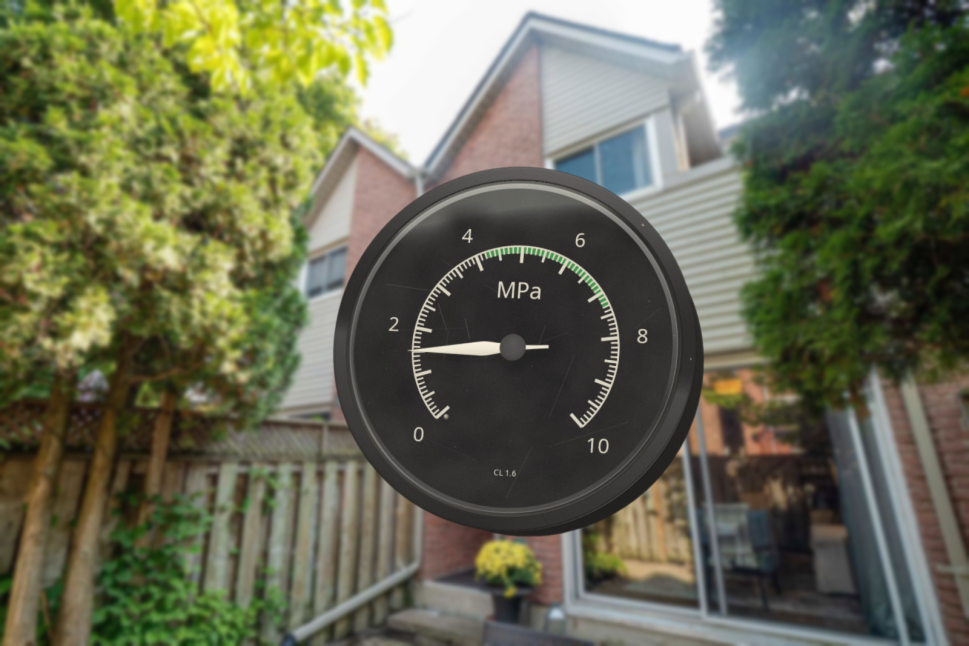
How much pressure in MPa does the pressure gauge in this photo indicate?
1.5 MPa
